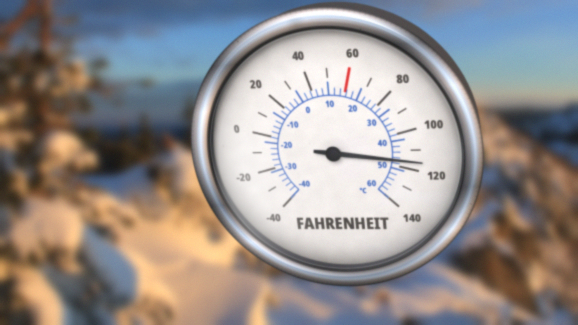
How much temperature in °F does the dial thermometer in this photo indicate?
115 °F
